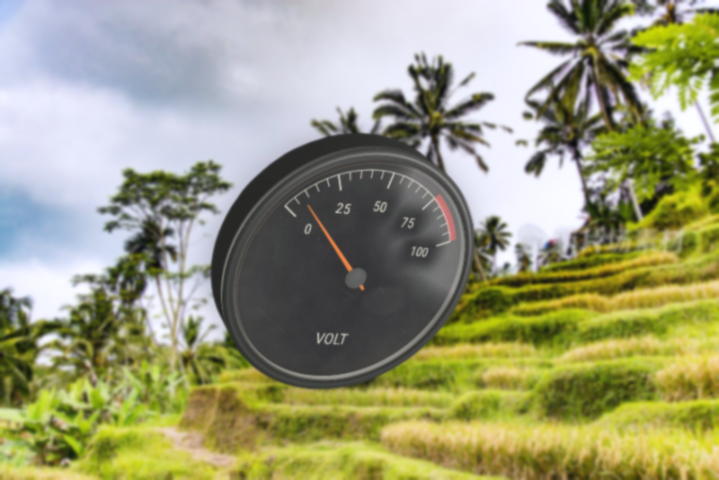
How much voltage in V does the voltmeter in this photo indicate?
7.5 V
